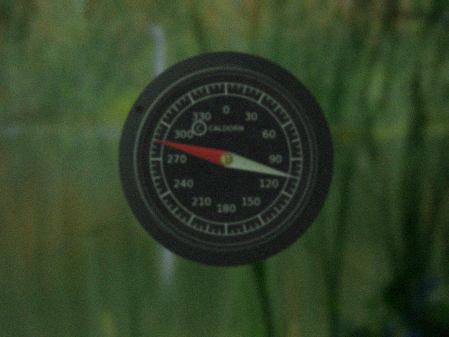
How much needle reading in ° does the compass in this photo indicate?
285 °
